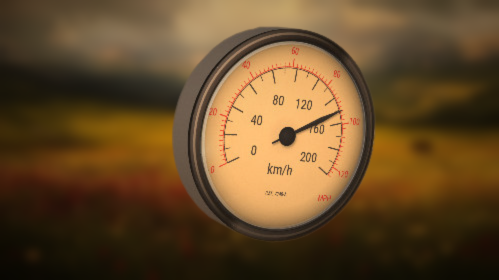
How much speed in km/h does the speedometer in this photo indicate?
150 km/h
